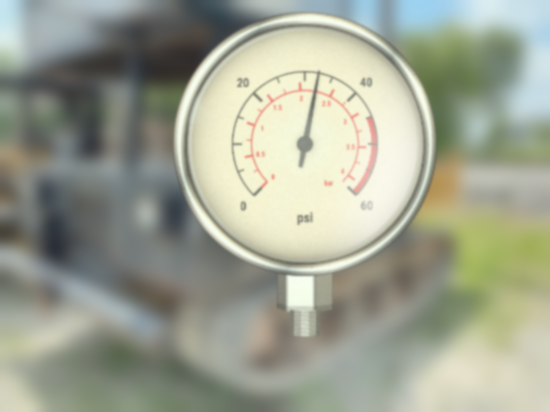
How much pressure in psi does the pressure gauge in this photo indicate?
32.5 psi
